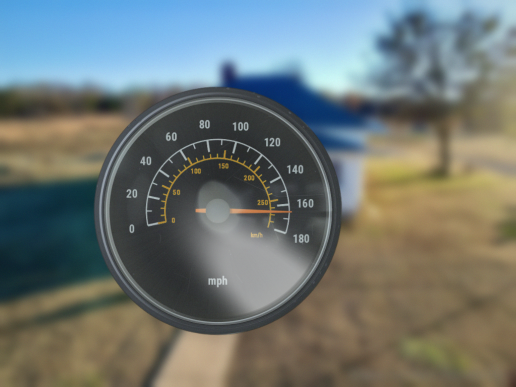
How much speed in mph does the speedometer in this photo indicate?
165 mph
